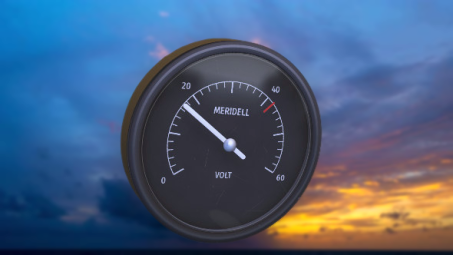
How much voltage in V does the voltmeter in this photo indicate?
17 V
